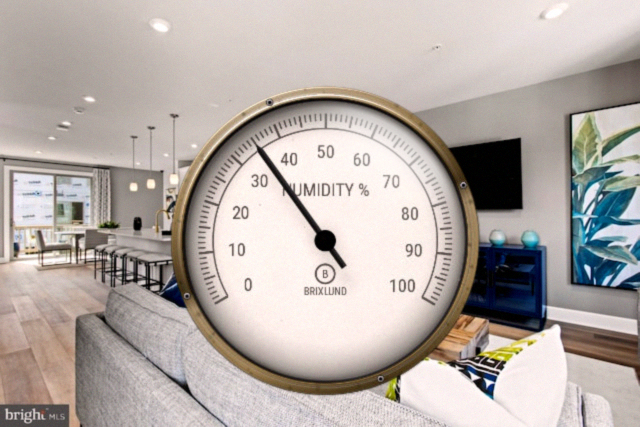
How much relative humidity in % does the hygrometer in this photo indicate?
35 %
